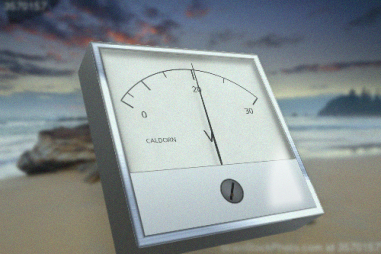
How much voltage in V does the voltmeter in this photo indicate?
20 V
